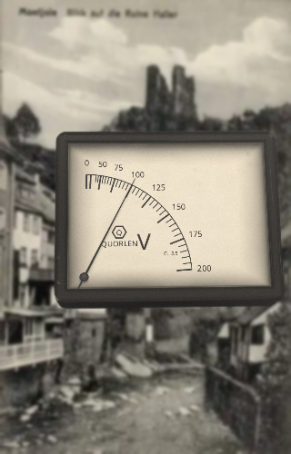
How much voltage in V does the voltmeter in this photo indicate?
100 V
